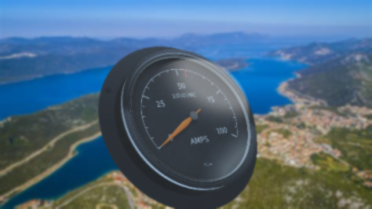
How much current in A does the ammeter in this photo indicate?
0 A
